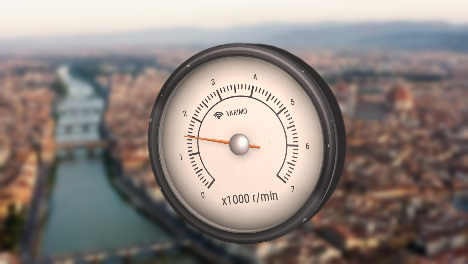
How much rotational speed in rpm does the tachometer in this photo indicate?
1500 rpm
